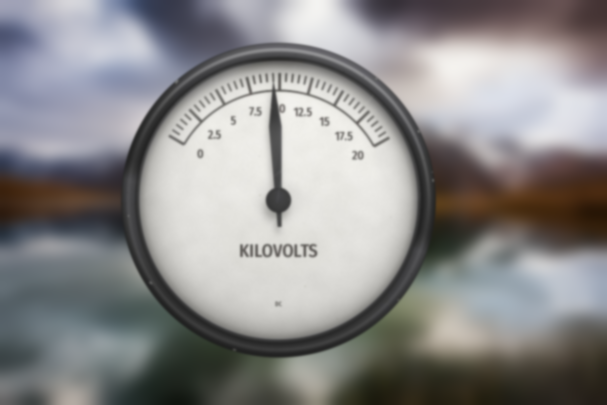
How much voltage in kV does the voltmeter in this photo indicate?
9.5 kV
